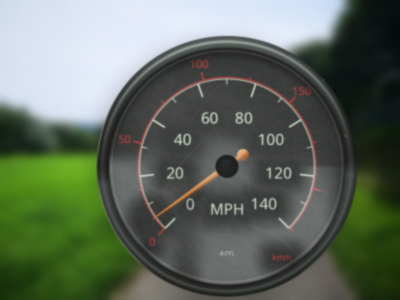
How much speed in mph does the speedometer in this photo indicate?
5 mph
